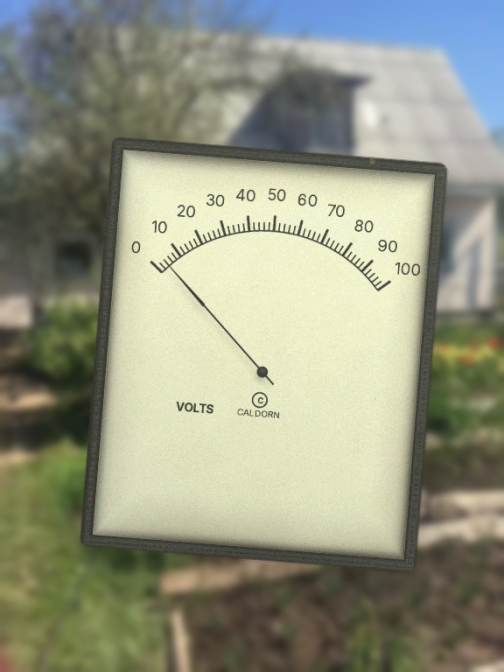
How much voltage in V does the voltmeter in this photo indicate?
4 V
